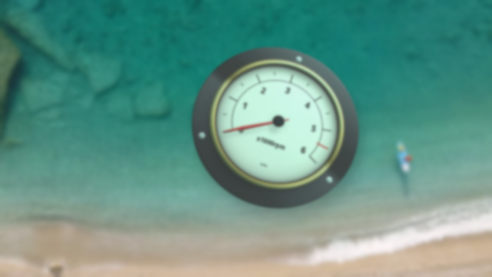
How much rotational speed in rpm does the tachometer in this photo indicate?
0 rpm
